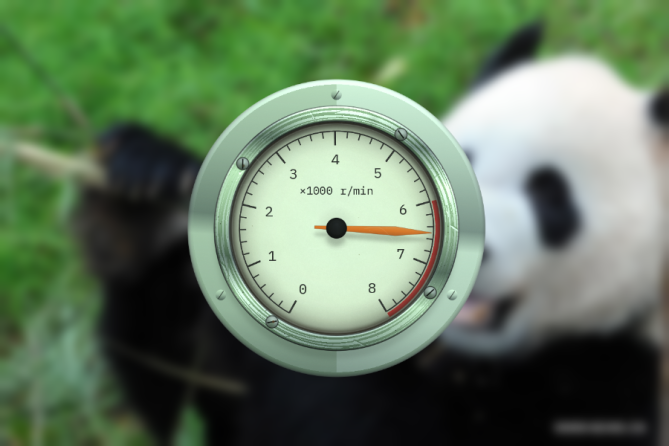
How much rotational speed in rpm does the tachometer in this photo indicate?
6500 rpm
